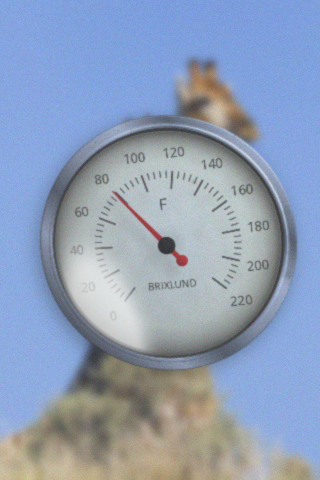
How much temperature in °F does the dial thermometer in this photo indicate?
80 °F
